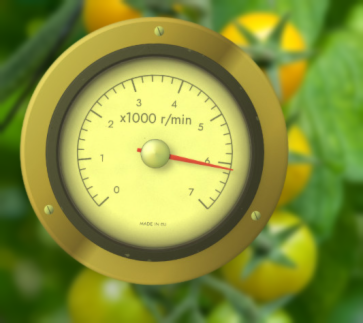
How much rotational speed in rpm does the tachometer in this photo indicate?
6100 rpm
